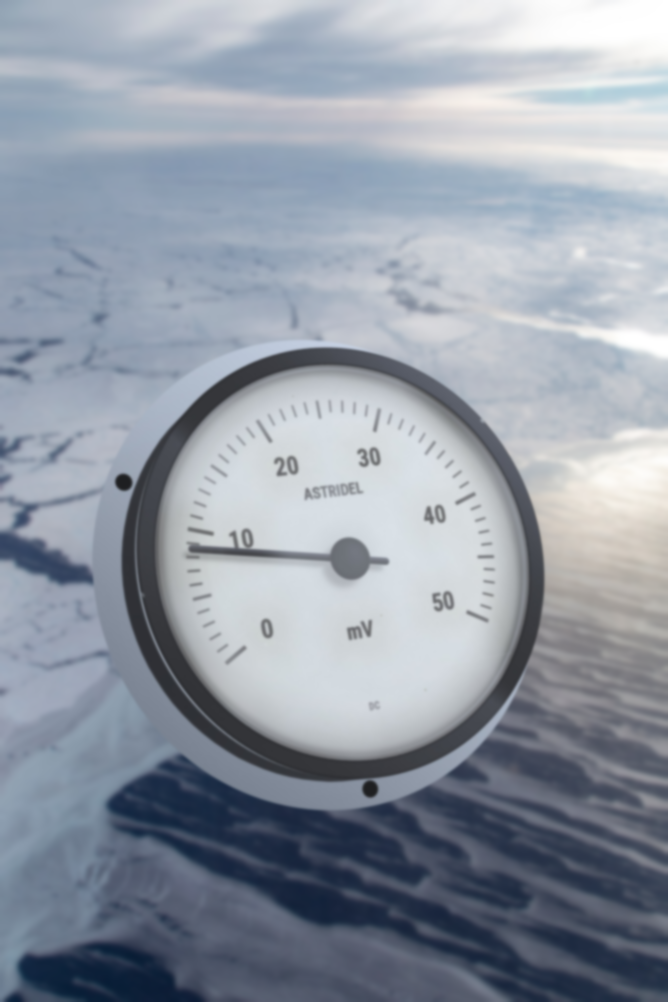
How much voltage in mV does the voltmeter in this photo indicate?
8.5 mV
